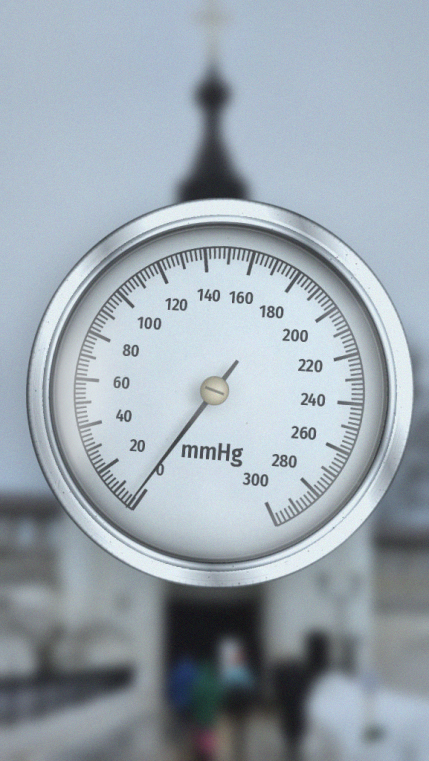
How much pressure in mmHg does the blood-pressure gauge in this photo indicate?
2 mmHg
